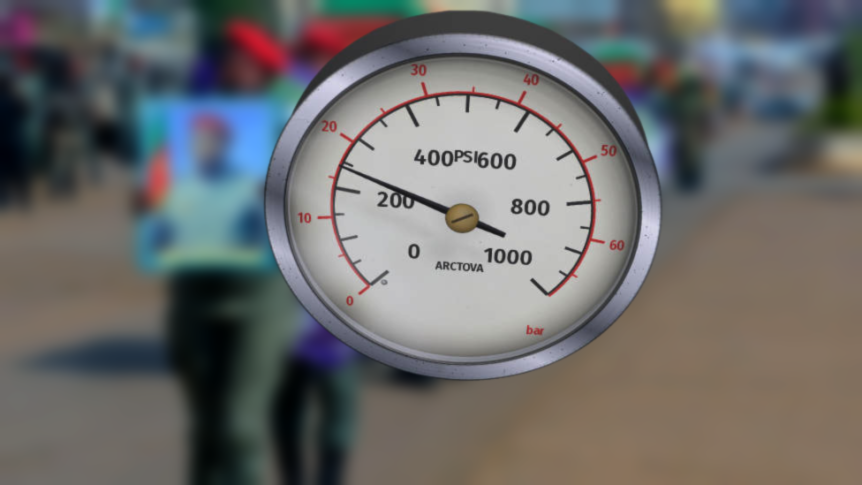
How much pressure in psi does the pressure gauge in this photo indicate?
250 psi
